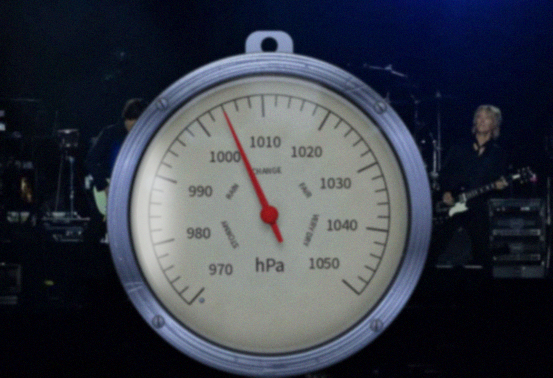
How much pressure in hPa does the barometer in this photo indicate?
1004 hPa
